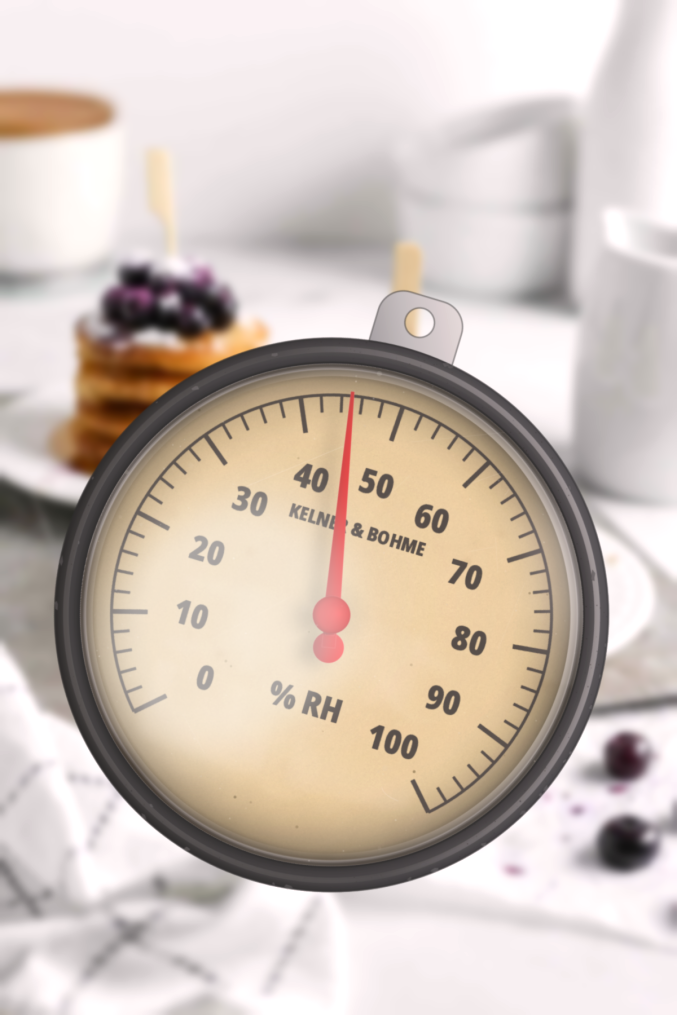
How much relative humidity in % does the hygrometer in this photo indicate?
45 %
